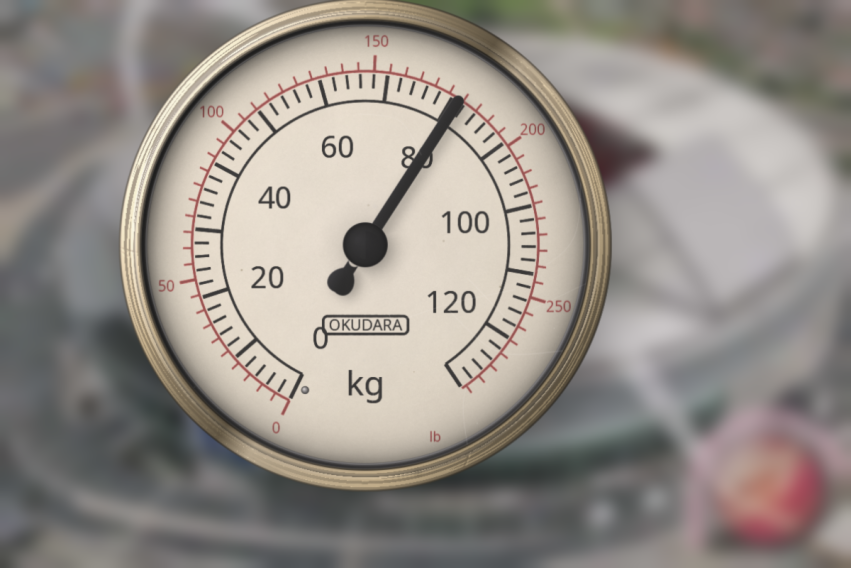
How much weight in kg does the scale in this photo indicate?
81 kg
